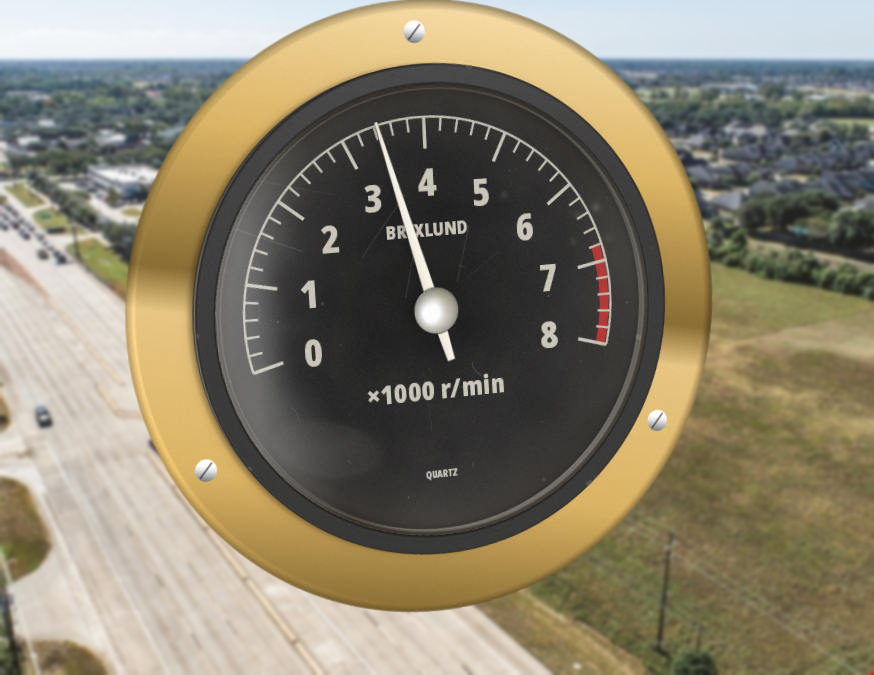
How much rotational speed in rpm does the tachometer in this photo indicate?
3400 rpm
